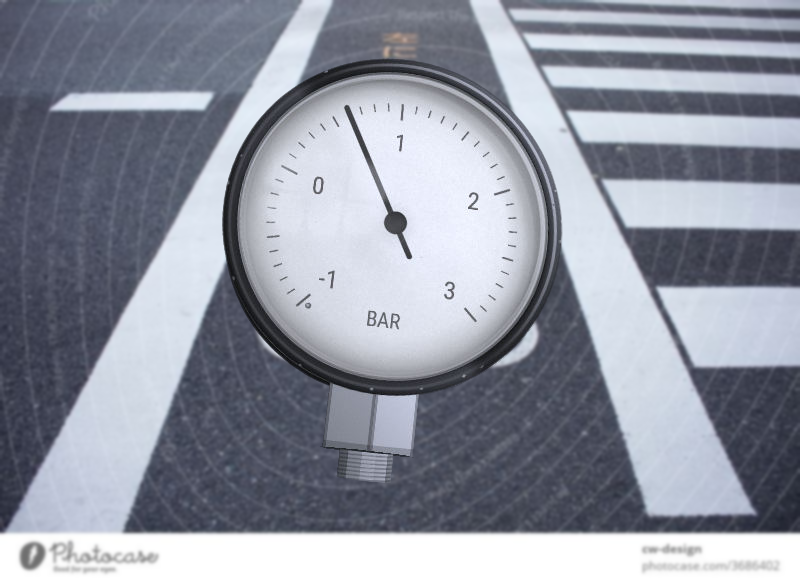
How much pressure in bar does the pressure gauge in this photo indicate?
0.6 bar
